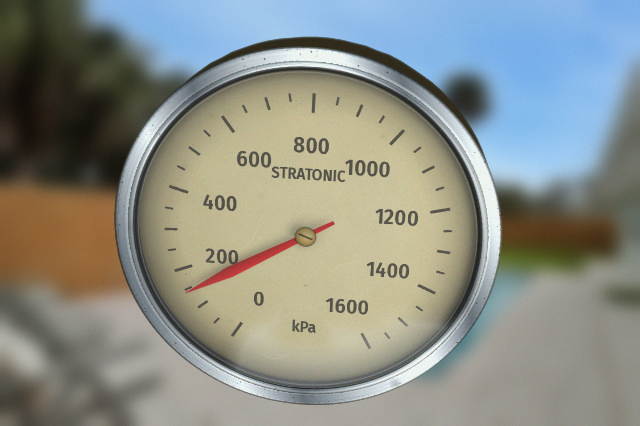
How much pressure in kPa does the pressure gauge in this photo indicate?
150 kPa
